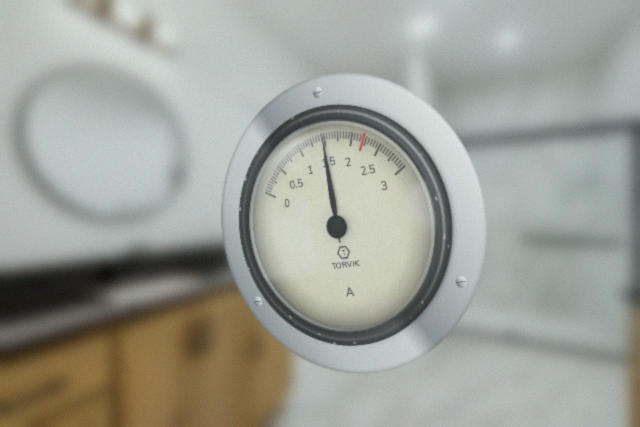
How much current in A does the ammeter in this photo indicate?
1.5 A
